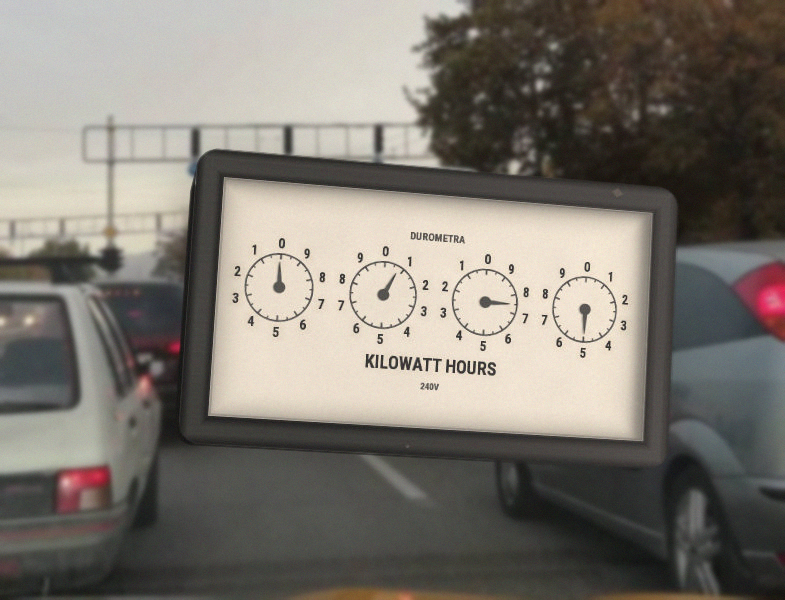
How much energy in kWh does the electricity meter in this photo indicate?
75 kWh
